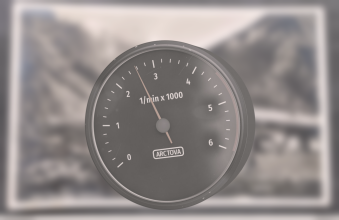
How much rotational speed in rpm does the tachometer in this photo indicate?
2600 rpm
